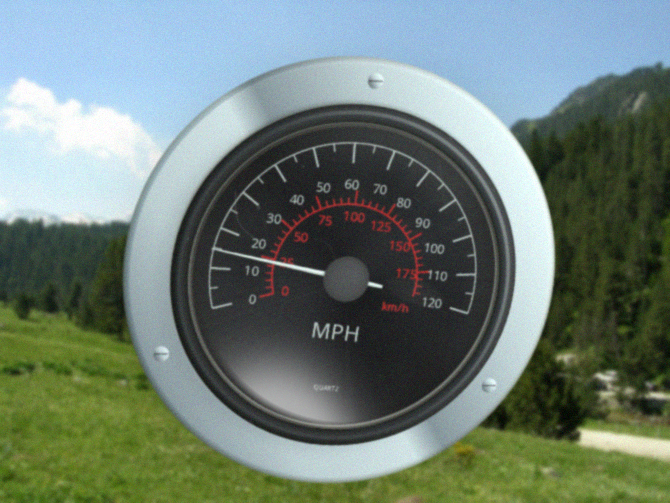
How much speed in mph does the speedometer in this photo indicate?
15 mph
